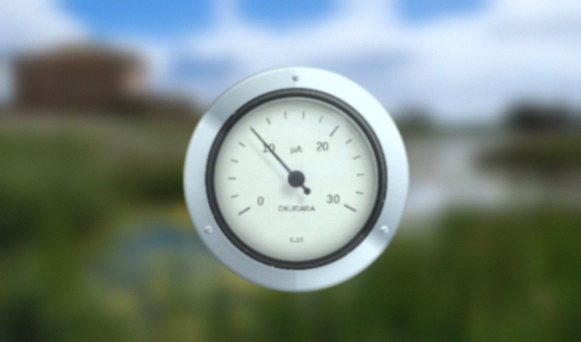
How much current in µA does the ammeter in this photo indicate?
10 µA
